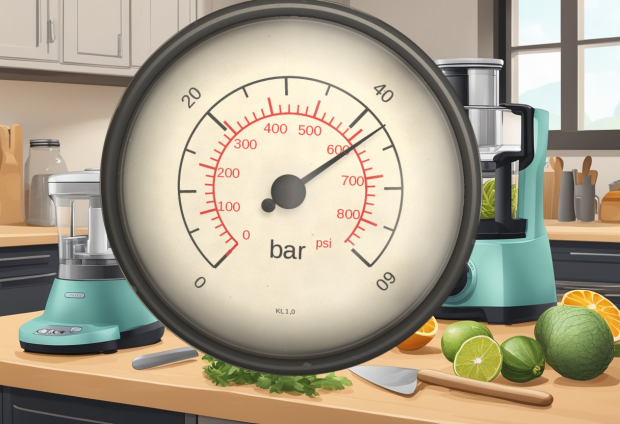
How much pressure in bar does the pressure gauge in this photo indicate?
42.5 bar
